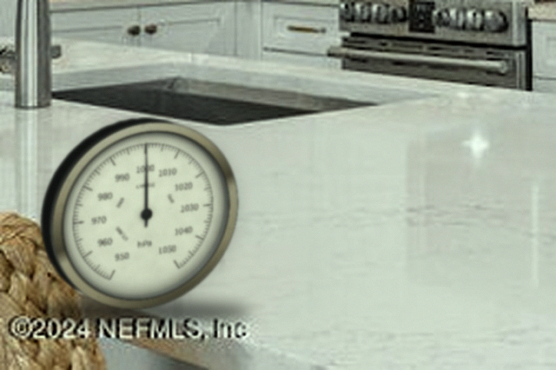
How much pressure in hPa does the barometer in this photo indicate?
1000 hPa
